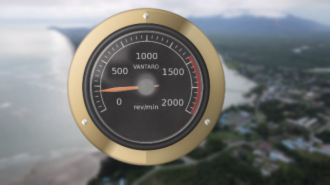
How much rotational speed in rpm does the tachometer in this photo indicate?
200 rpm
